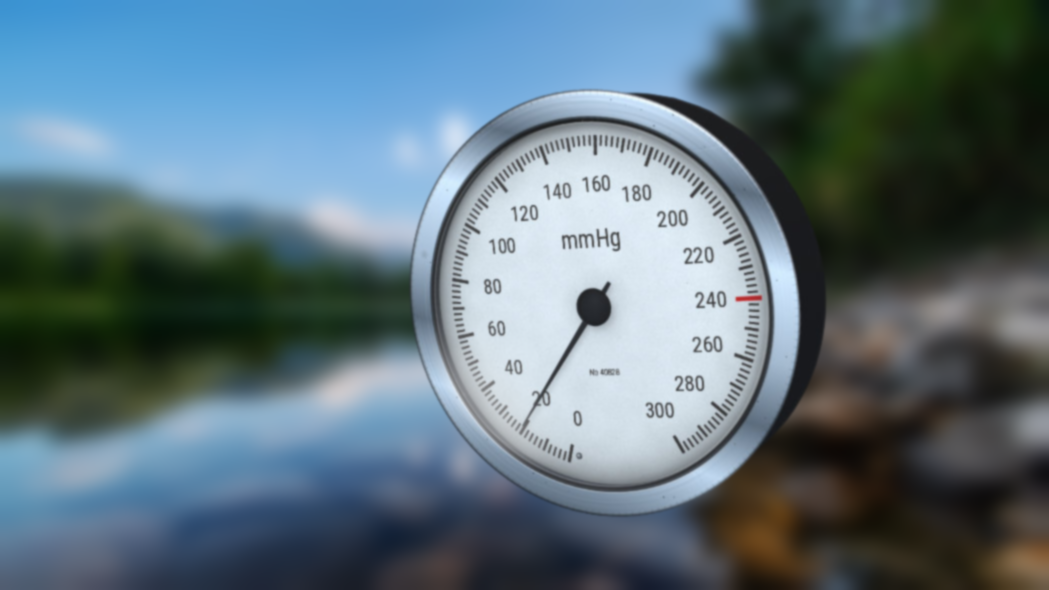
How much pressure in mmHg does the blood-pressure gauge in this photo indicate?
20 mmHg
